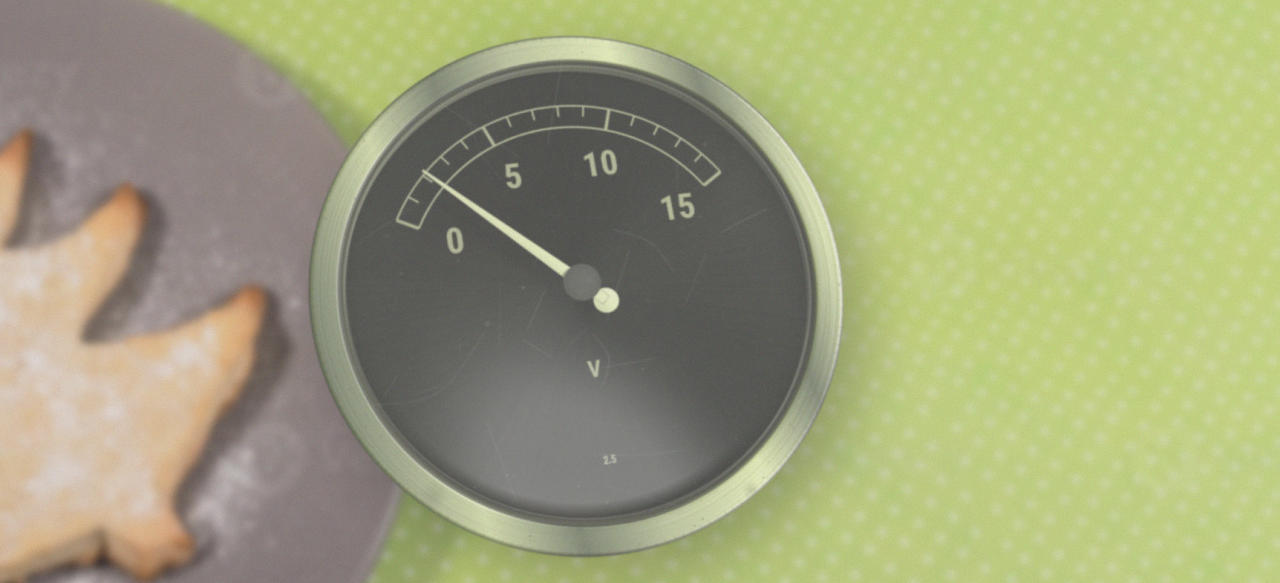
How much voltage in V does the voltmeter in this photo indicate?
2 V
